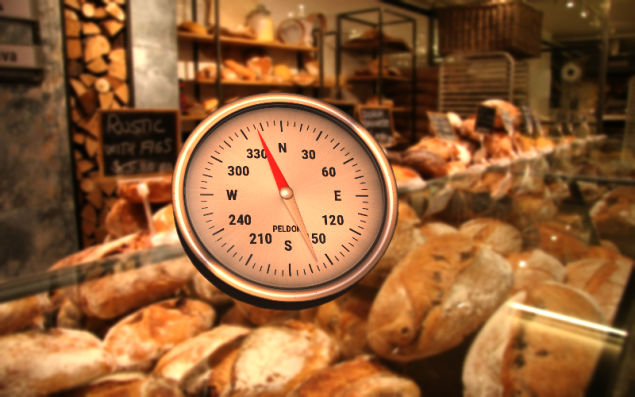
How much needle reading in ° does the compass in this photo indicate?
340 °
